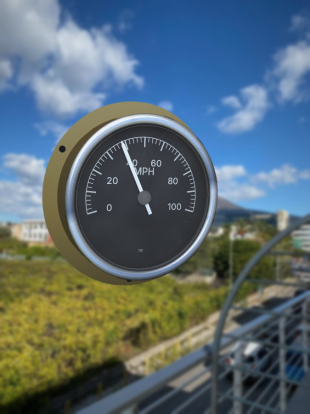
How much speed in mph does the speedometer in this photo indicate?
38 mph
